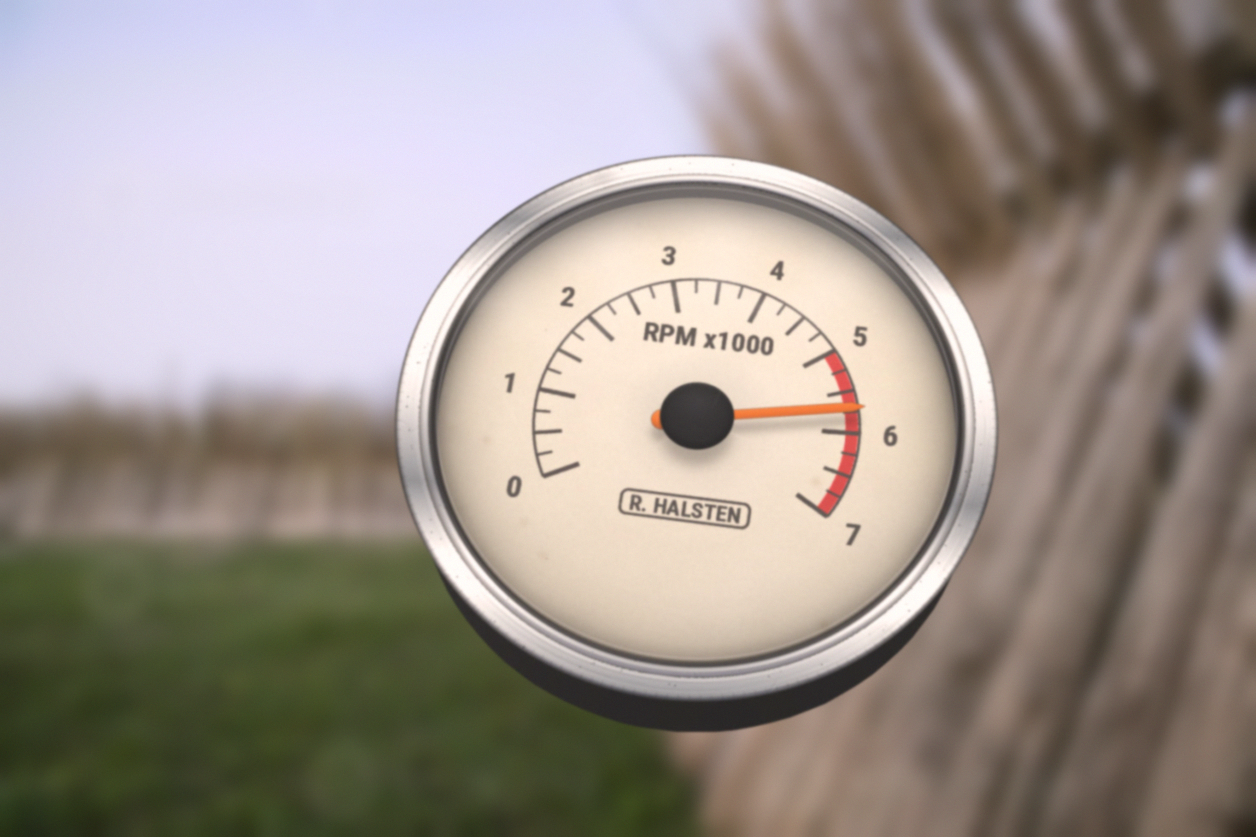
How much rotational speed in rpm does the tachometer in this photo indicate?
5750 rpm
